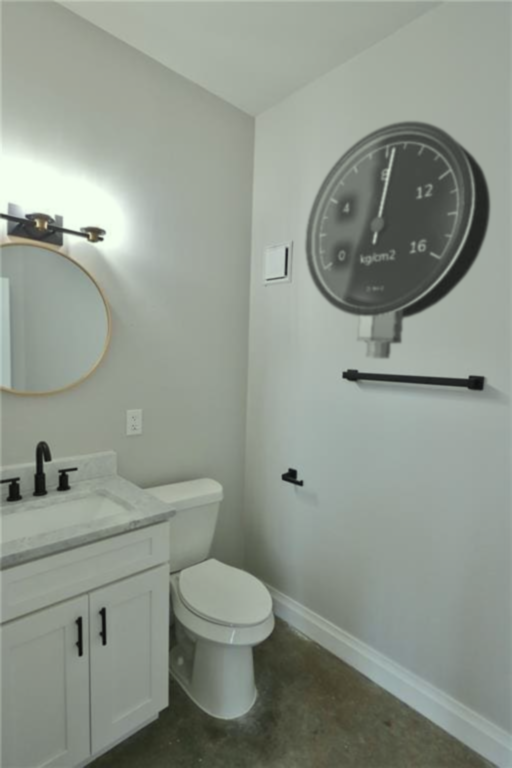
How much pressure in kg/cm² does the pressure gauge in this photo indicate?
8.5 kg/cm²
